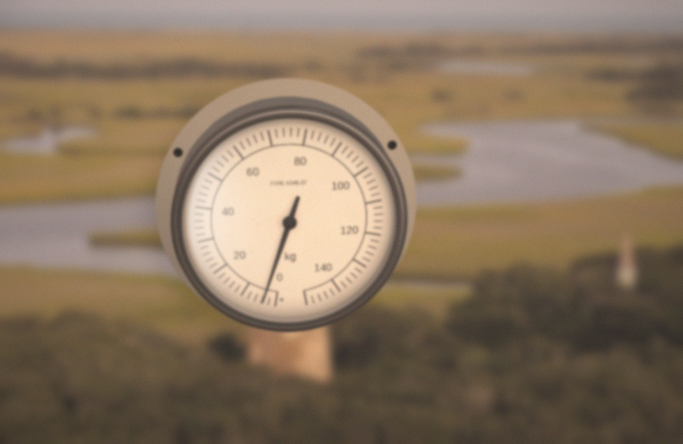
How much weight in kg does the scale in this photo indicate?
4 kg
